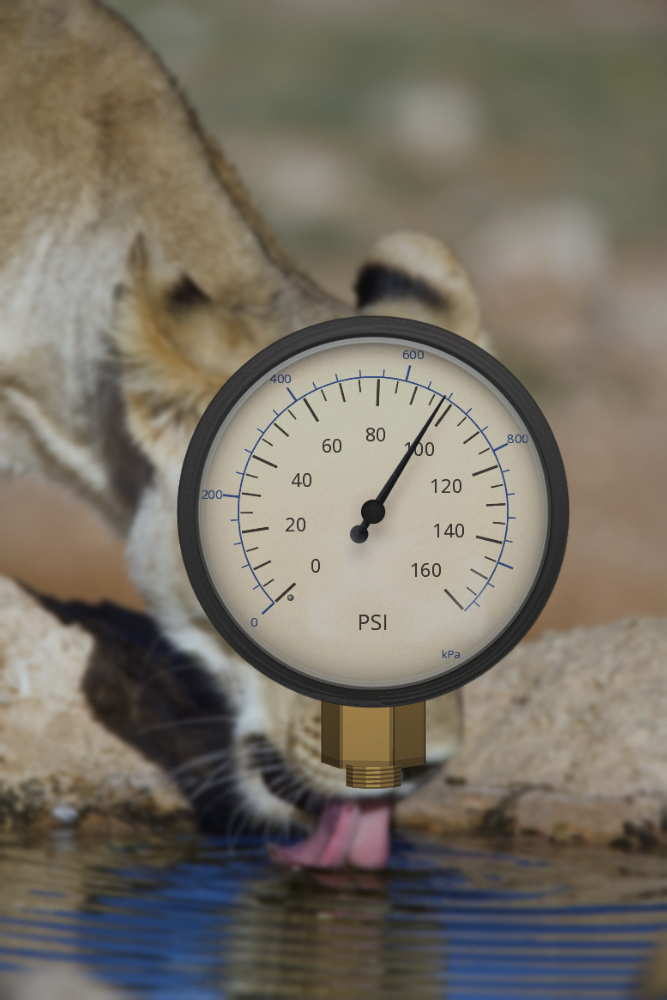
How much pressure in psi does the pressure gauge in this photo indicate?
97.5 psi
